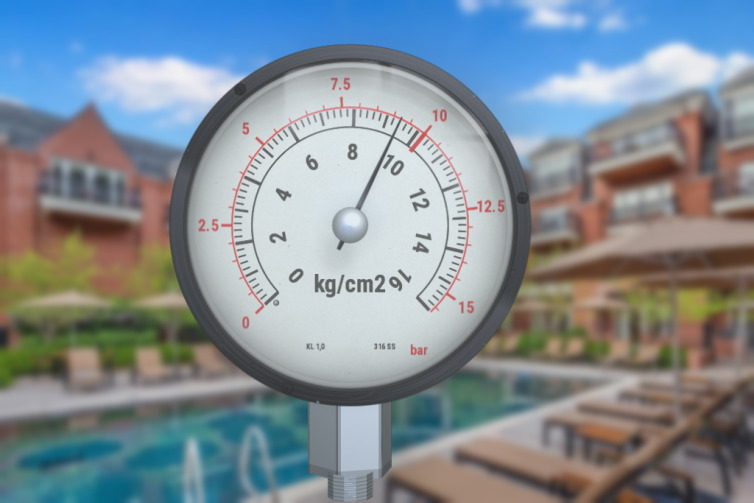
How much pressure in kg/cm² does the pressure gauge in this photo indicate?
9.4 kg/cm²
